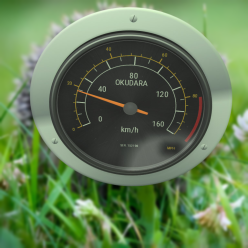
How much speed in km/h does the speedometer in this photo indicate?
30 km/h
